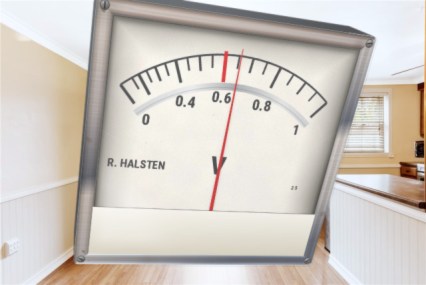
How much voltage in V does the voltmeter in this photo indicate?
0.65 V
